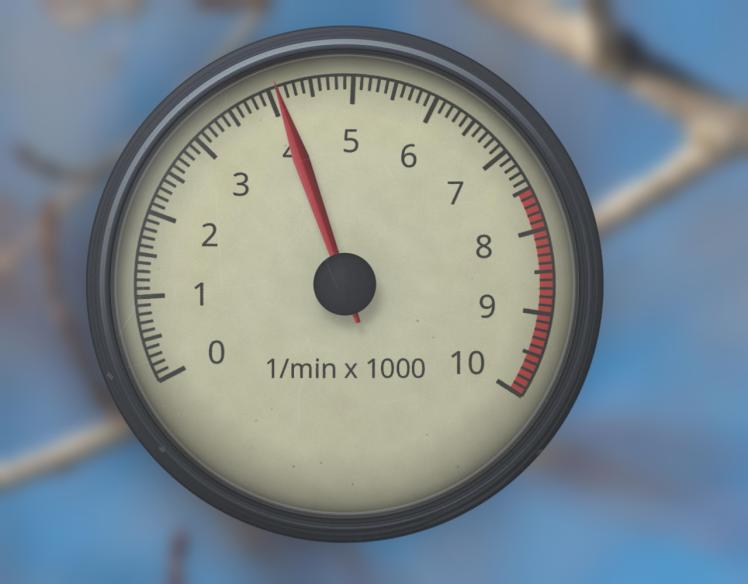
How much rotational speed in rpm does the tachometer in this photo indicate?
4100 rpm
